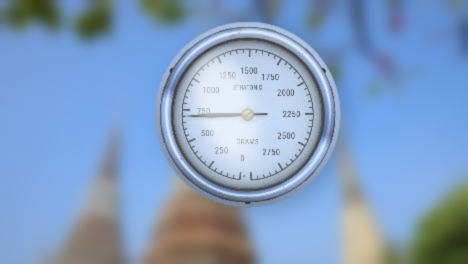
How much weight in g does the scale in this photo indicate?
700 g
